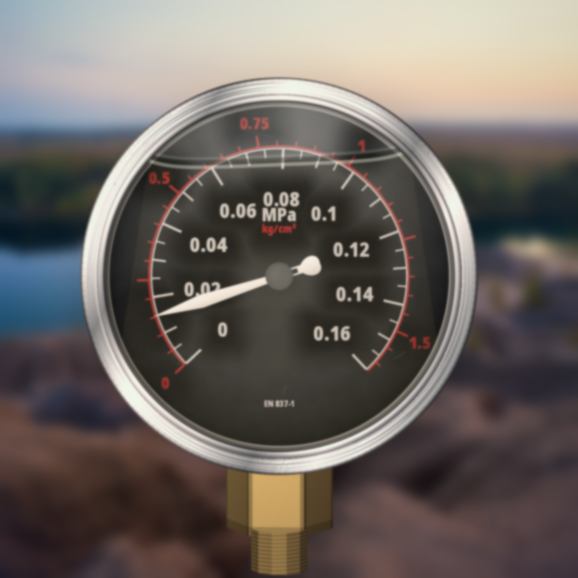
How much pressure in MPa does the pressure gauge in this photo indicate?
0.015 MPa
